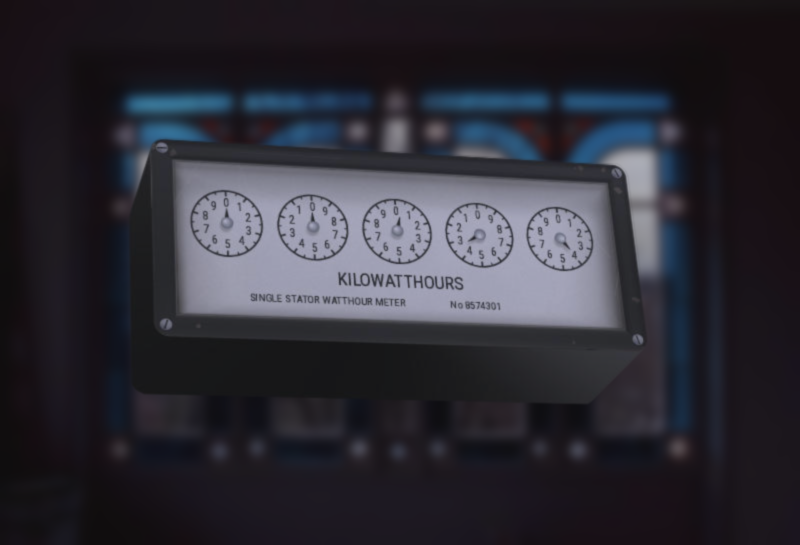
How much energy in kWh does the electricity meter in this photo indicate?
34 kWh
